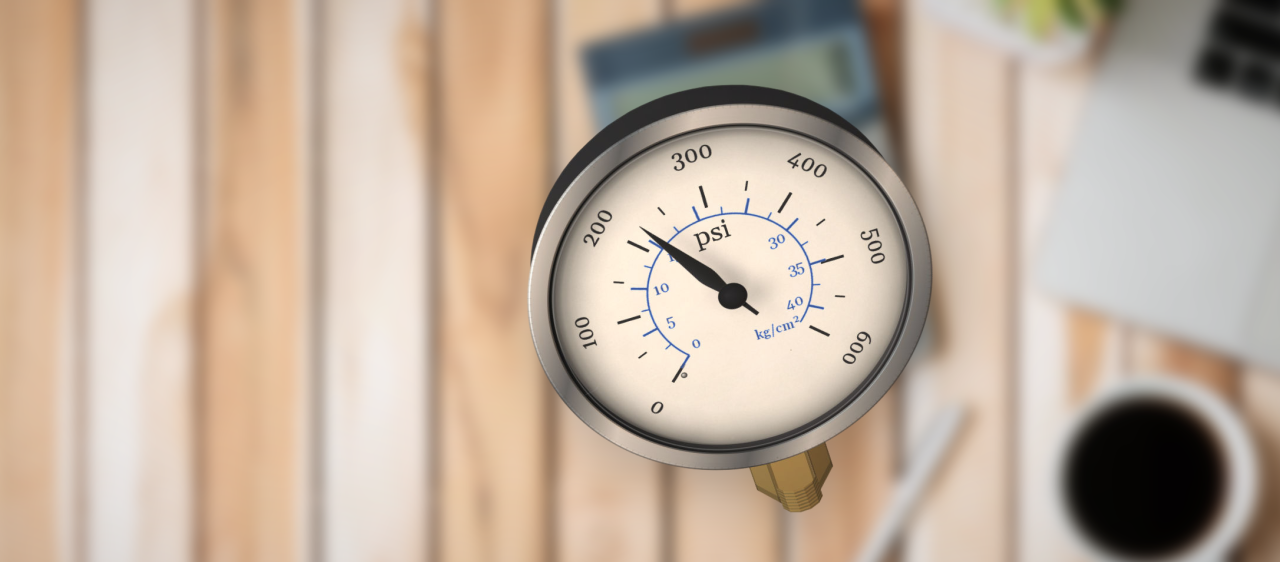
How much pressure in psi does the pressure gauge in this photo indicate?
225 psi
